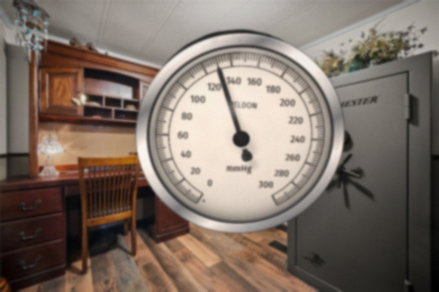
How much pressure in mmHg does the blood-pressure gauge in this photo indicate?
130 mmHg
